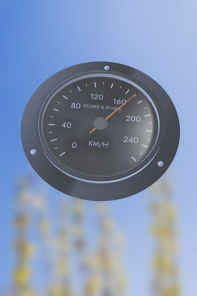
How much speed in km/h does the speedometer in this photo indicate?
170 km/h
